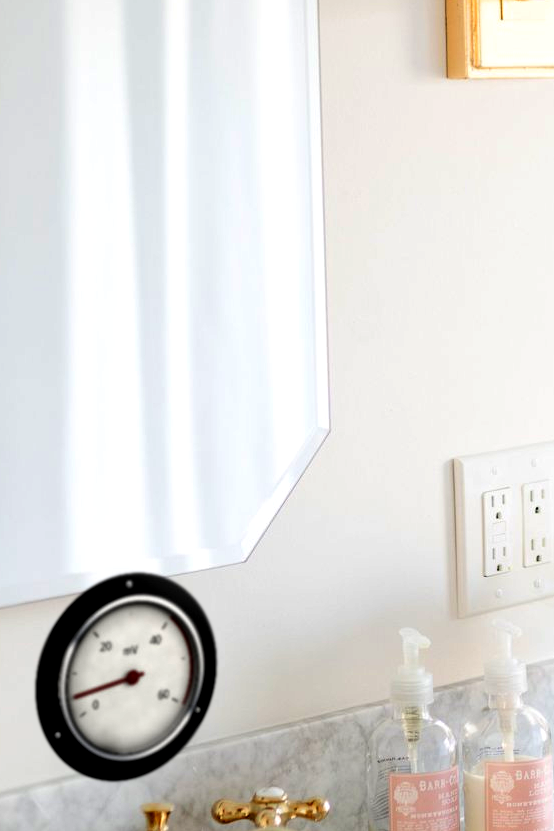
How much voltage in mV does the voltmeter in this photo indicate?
5 mV
